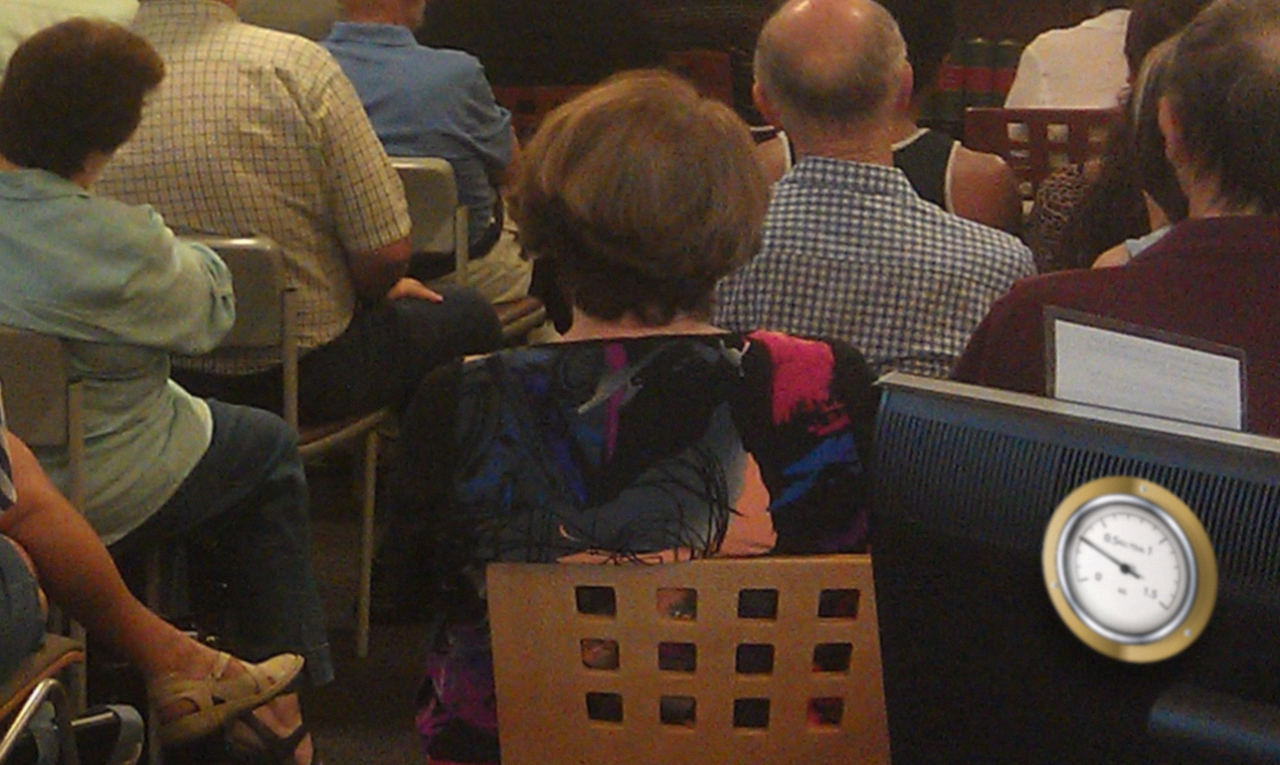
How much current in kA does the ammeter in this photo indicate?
0.3 kA
